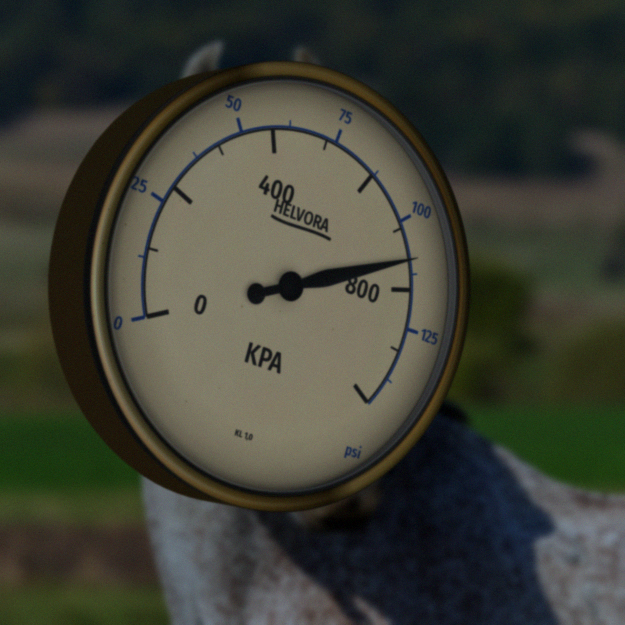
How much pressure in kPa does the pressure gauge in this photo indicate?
750 kPa
